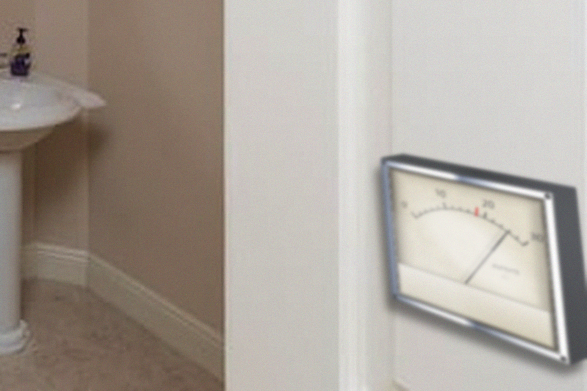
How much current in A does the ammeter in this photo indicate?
26 A
